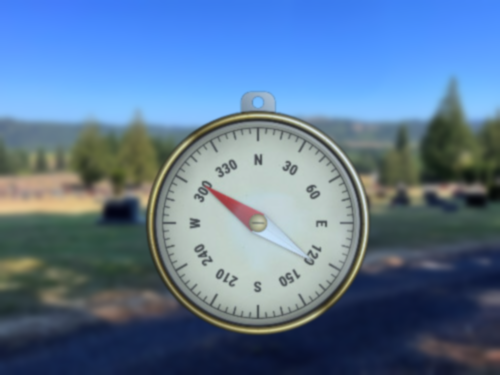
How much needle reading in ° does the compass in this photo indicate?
305 °
